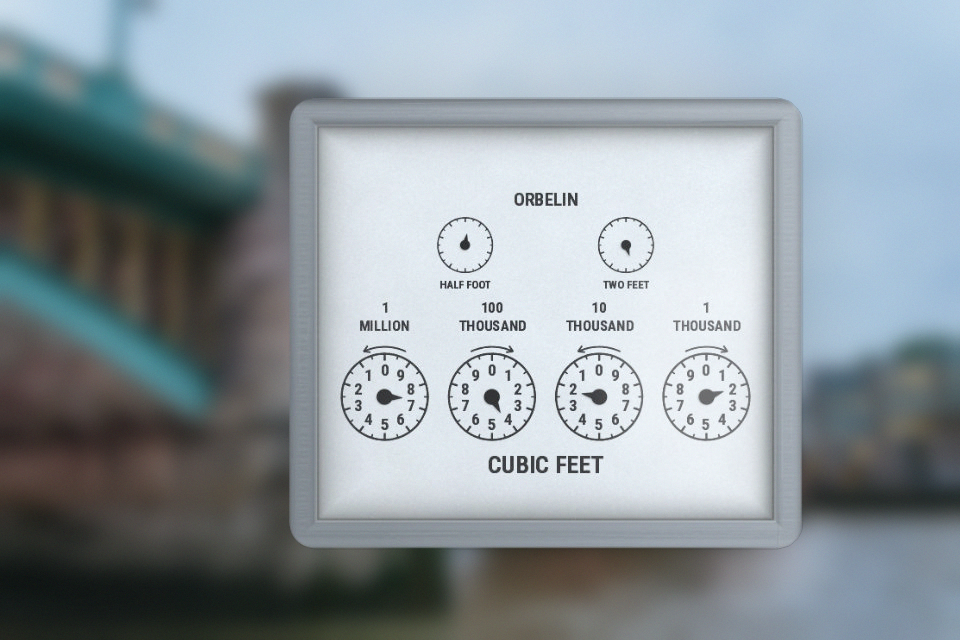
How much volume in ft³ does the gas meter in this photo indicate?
742200 ft³
